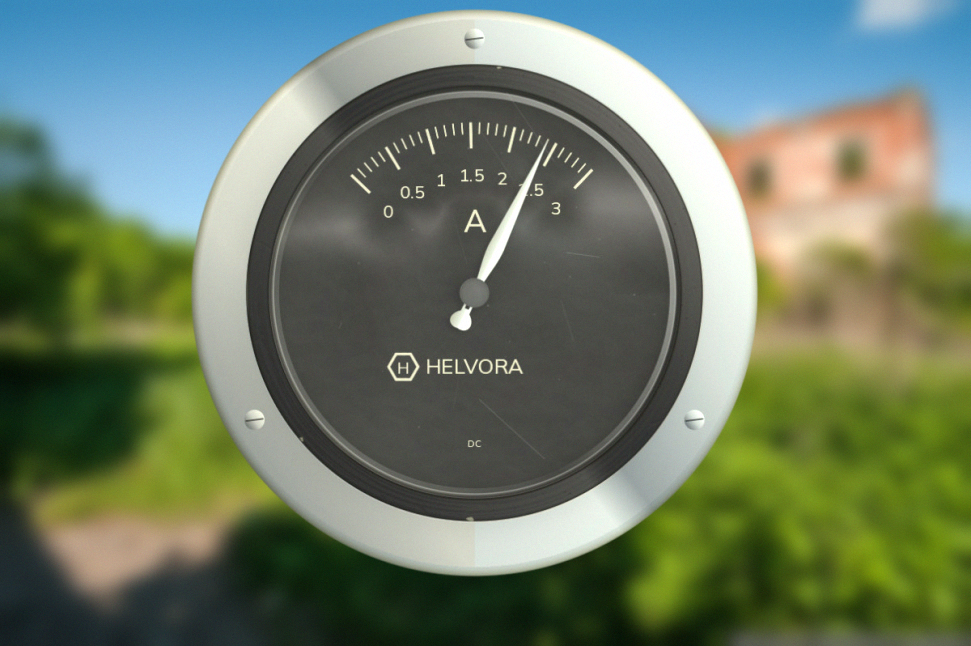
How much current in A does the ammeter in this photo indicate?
2.4 A
